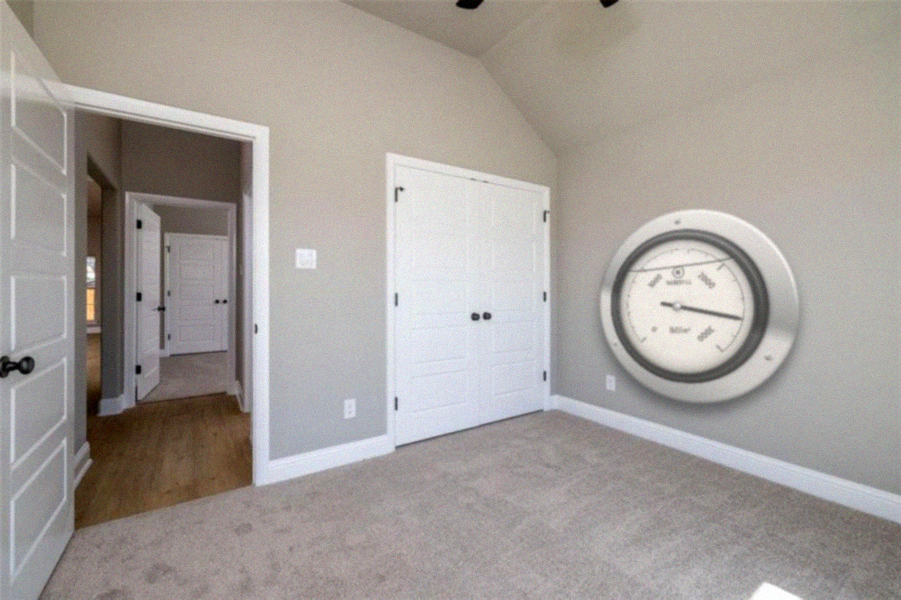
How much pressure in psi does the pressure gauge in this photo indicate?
2600 psi
